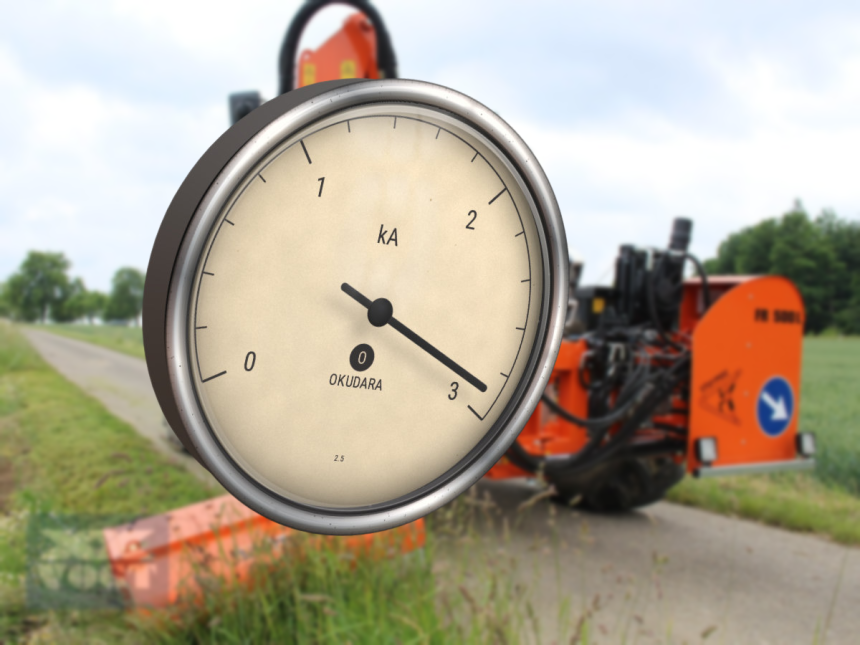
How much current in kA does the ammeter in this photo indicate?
2.9 kA
